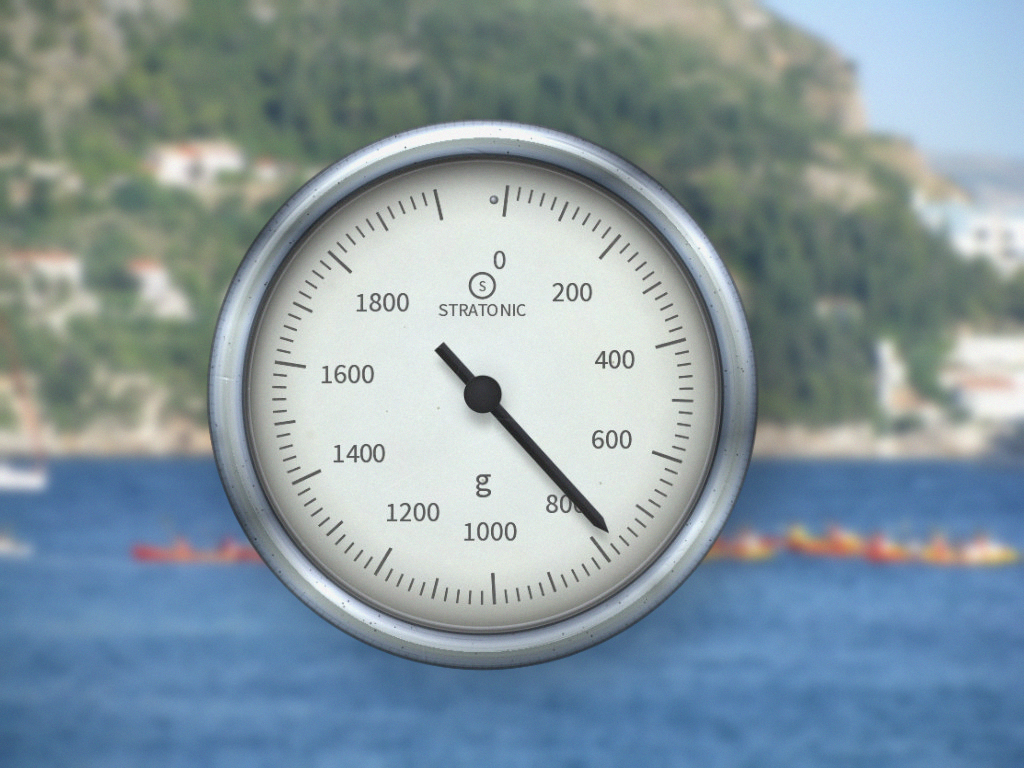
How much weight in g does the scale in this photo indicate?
770 g
